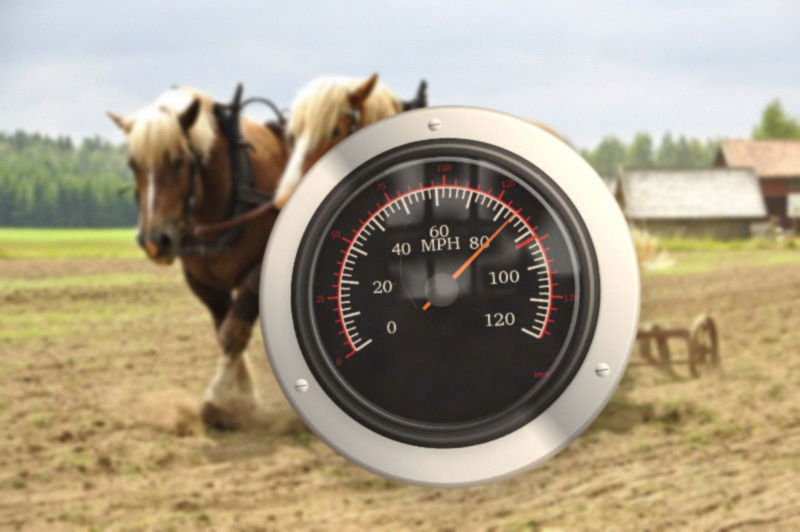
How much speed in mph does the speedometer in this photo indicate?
84 mph
